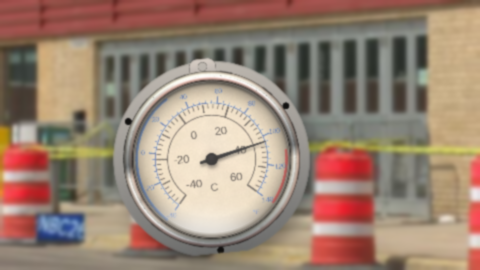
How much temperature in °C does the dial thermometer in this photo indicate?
40 °C
